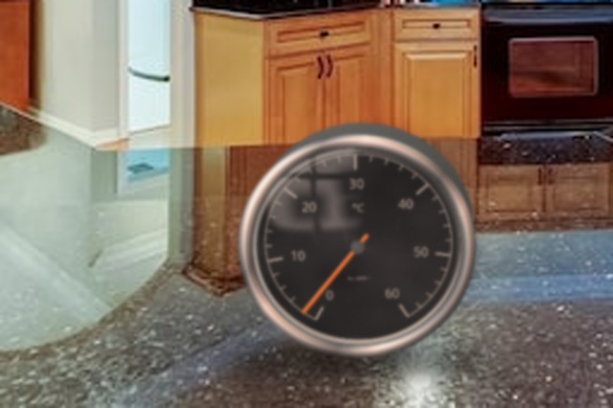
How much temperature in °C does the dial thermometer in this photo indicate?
2 °C
